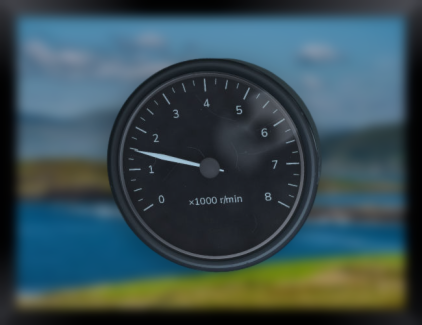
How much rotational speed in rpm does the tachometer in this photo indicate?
1500 rpm
